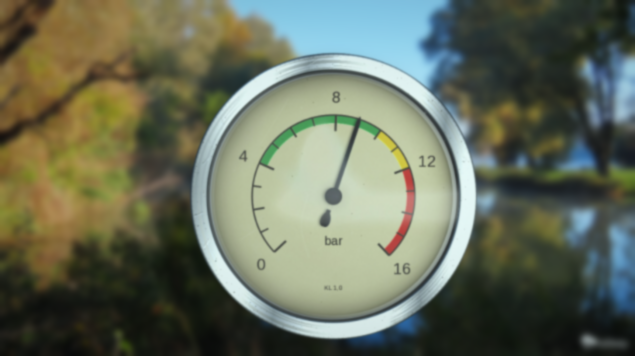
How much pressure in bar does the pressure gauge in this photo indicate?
9 bar
